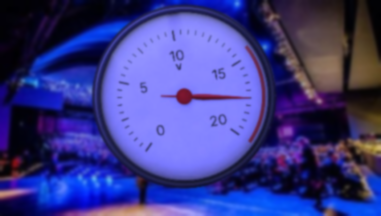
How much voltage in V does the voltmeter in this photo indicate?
17.5 V
